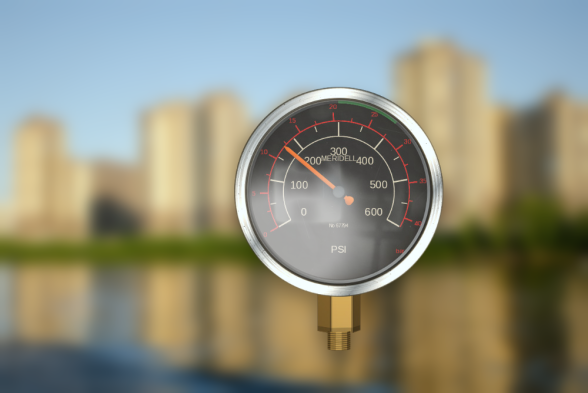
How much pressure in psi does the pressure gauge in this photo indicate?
175 psi
